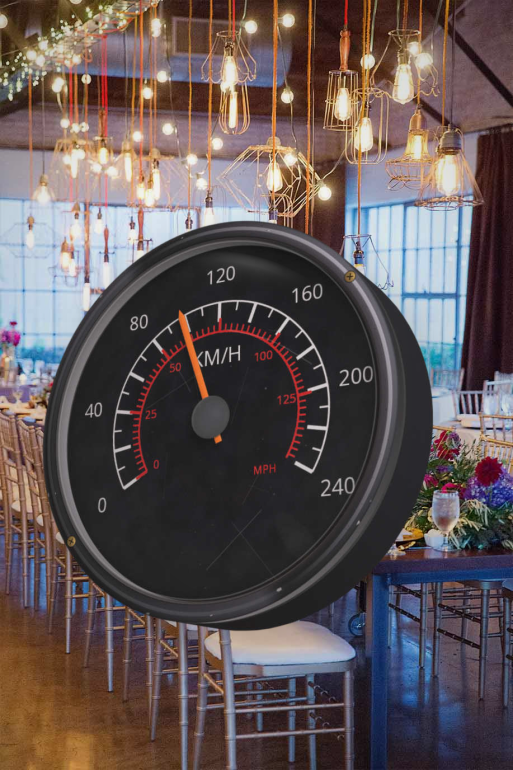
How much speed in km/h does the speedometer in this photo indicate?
100 km/h
